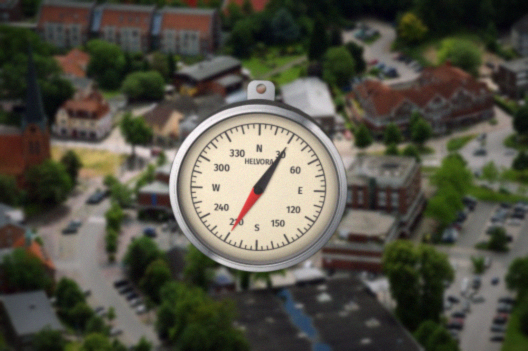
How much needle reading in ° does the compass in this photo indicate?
210 °
